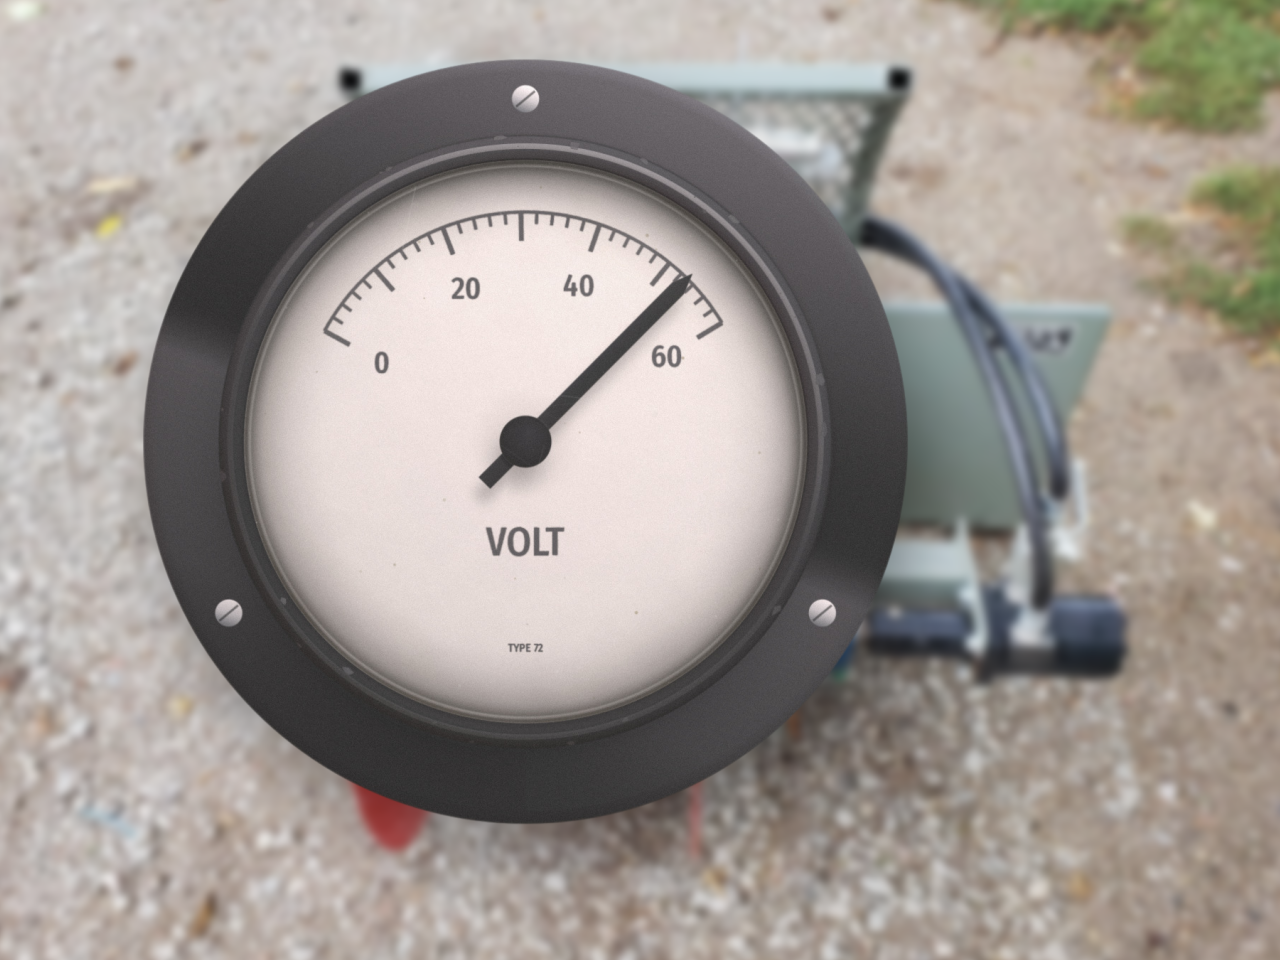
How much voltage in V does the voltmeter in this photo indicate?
53 V
